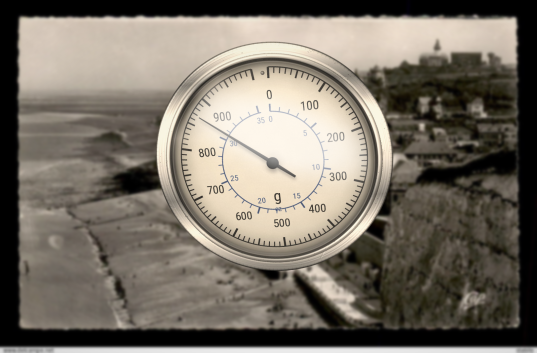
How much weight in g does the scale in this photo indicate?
870 g
